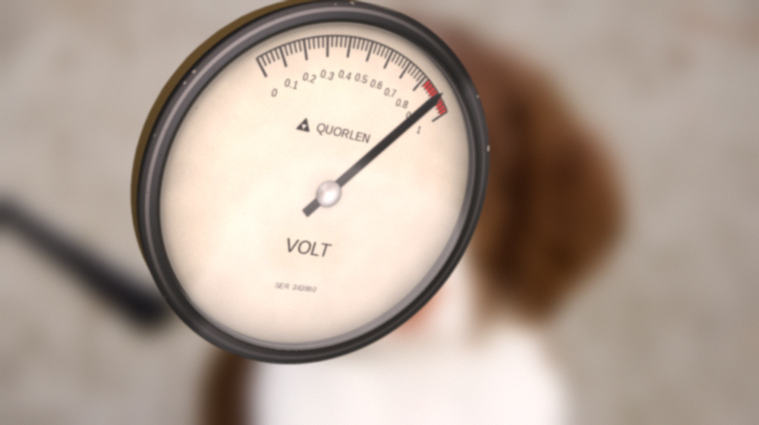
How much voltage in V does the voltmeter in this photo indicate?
0.9 V
